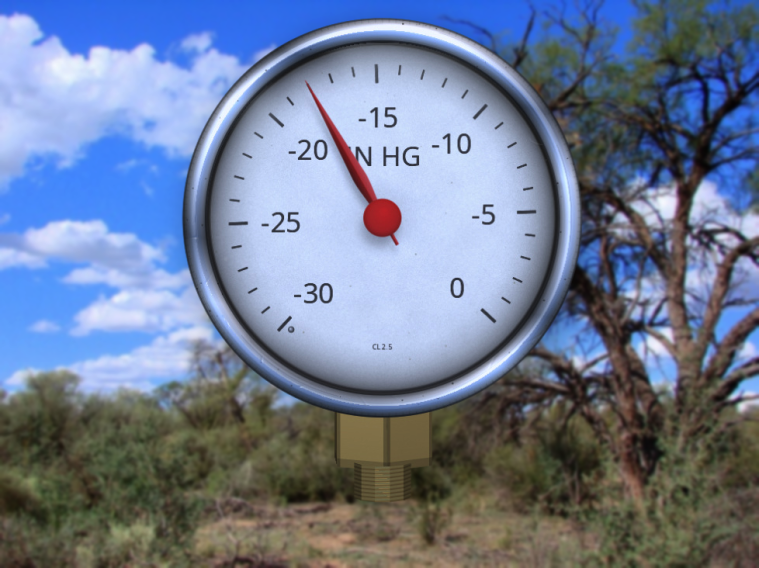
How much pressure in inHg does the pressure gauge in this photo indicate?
-18 inHg
